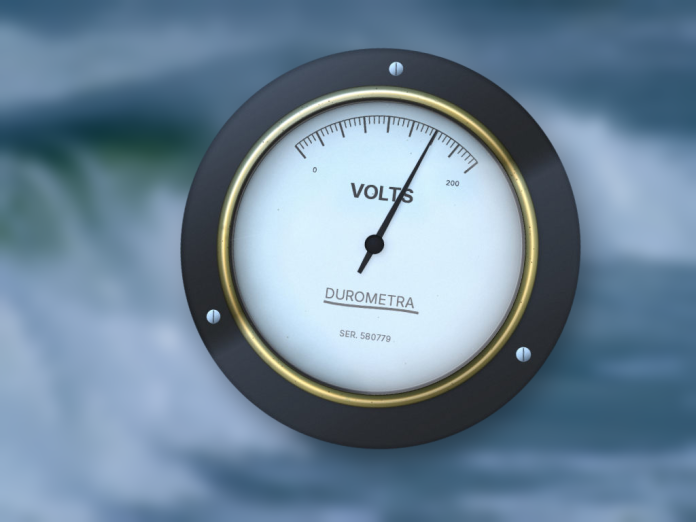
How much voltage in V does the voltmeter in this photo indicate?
150 V
